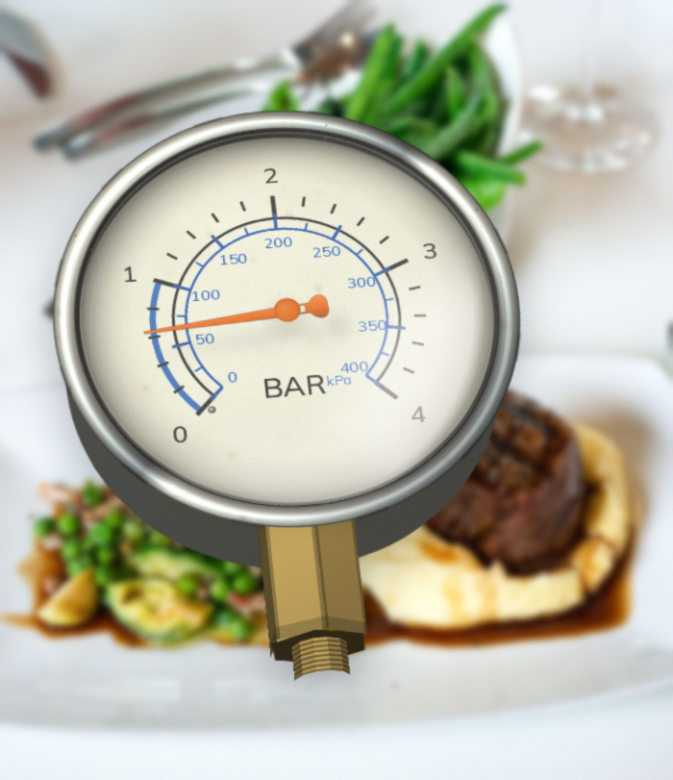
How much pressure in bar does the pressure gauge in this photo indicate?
0.6 bar
